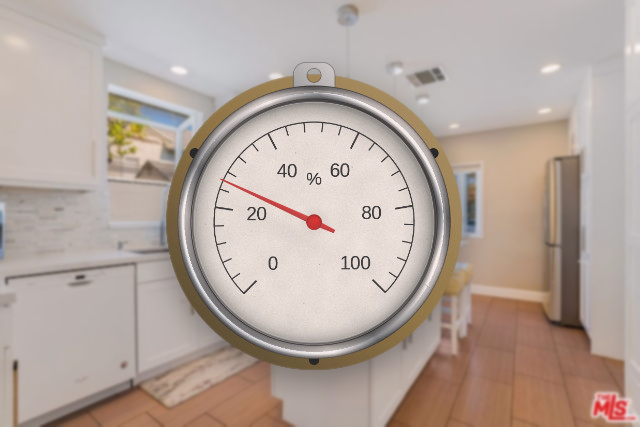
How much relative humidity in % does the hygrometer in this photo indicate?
26 %
